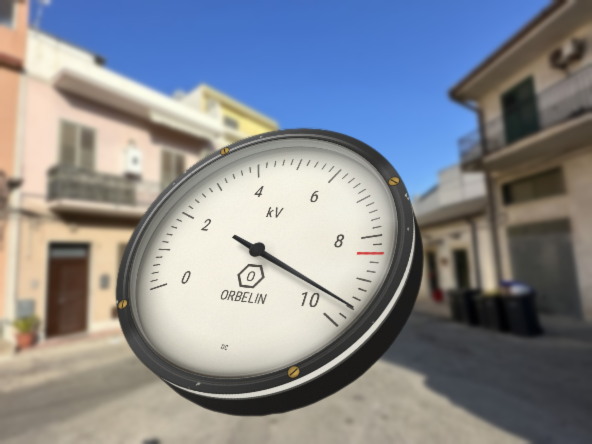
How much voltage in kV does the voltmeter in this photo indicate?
9.6 kV
